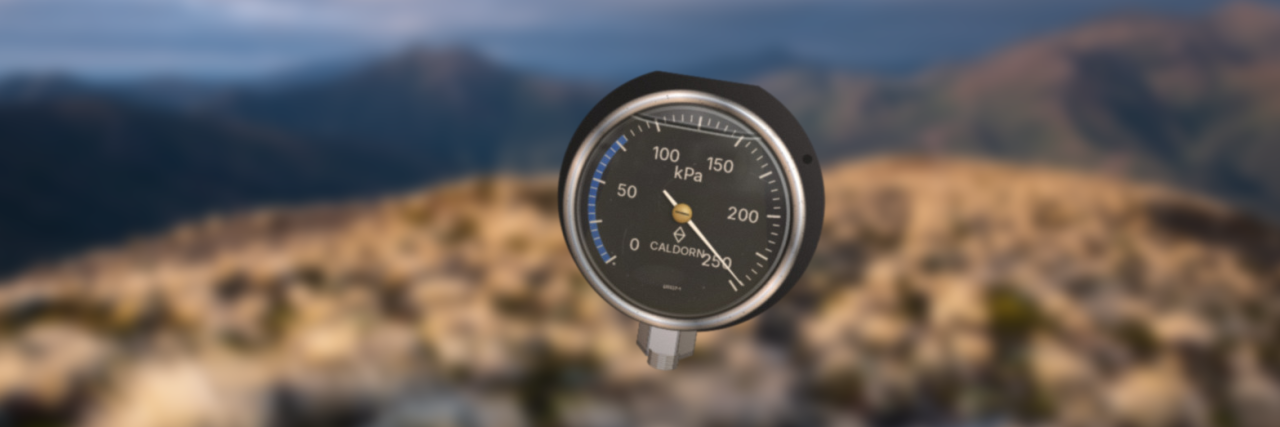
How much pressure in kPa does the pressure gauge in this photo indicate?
245 kPa
